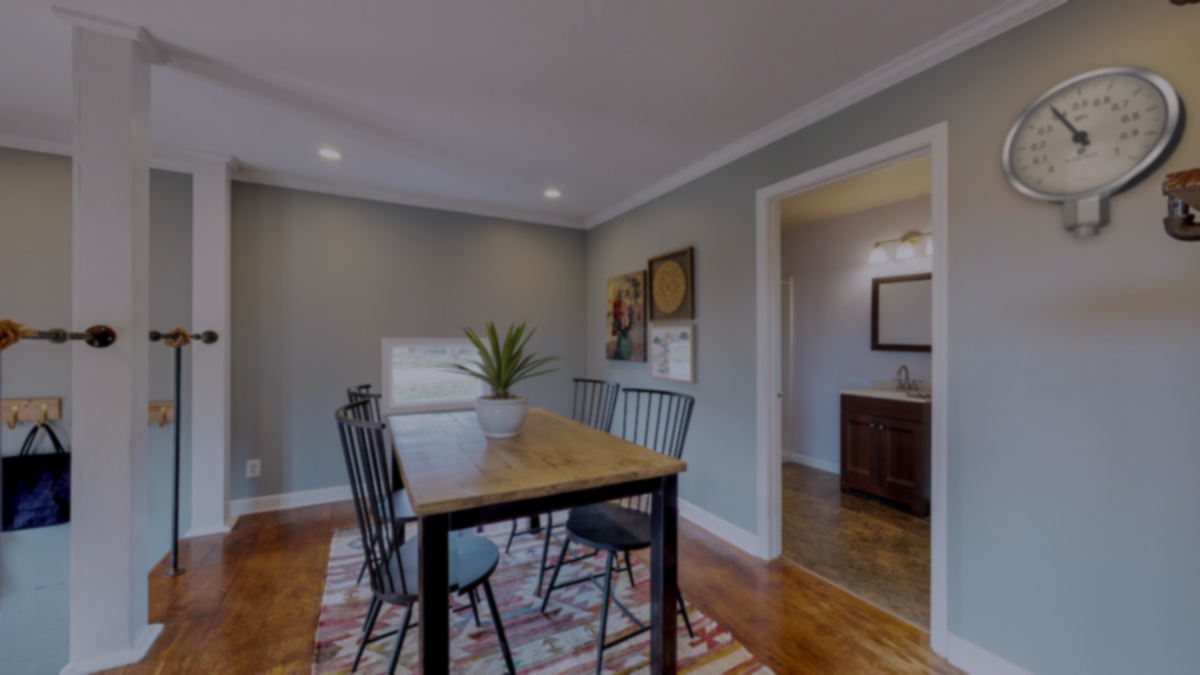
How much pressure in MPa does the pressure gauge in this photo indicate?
0.4 MPa
